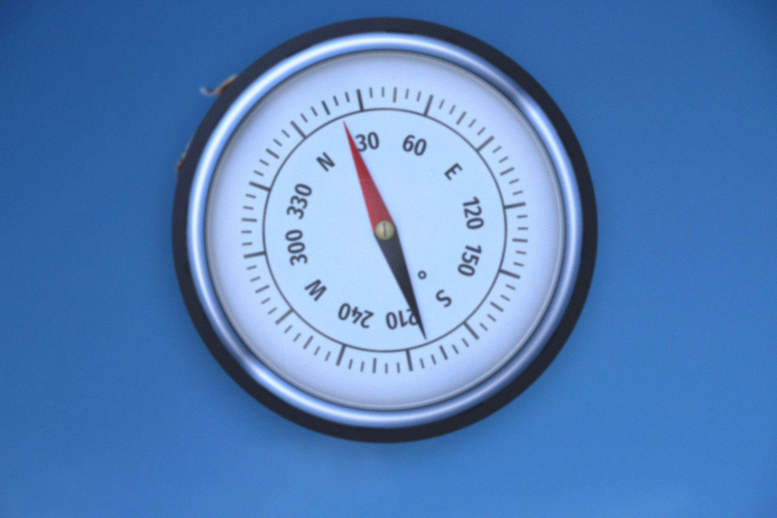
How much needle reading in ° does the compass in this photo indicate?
20 °
